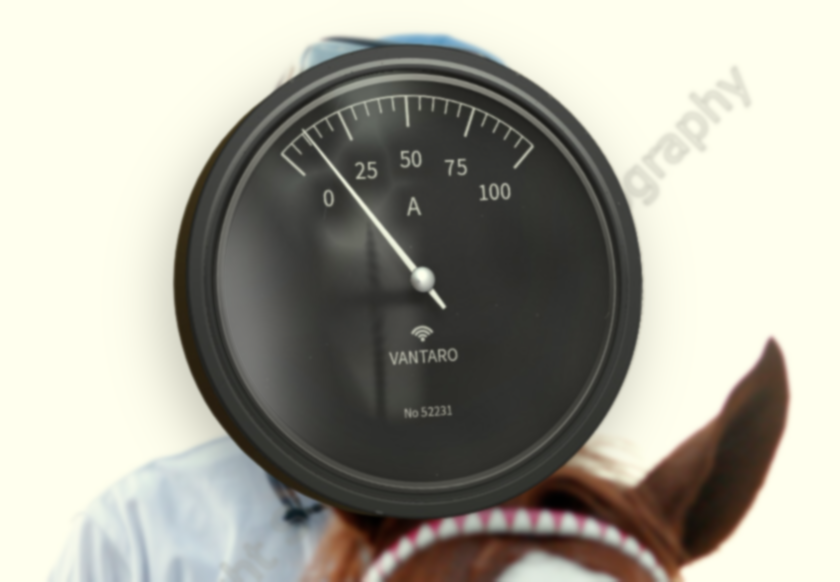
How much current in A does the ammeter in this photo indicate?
10 A
